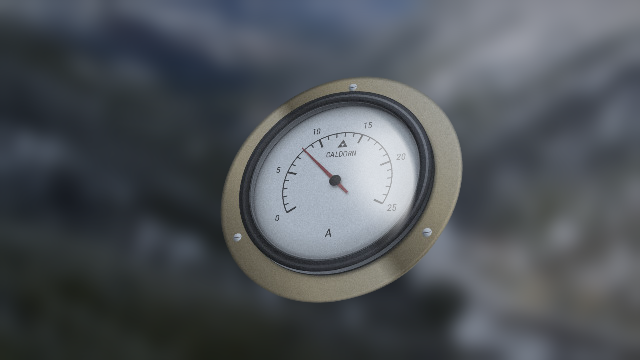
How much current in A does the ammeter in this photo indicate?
8 A
